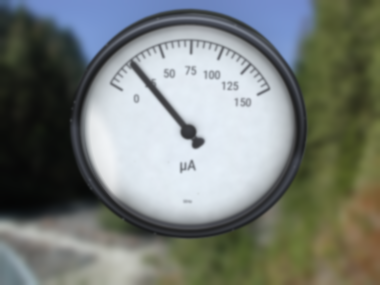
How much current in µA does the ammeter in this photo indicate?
25 µA
